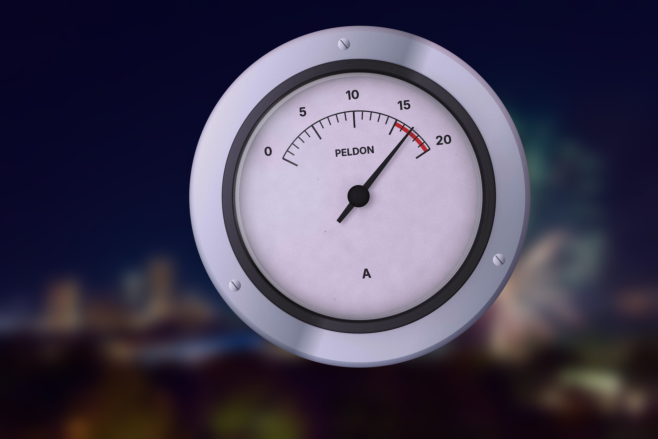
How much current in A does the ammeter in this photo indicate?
17 A
